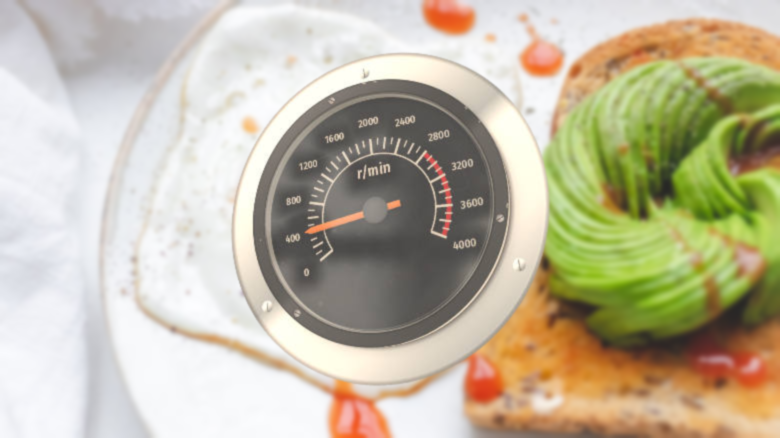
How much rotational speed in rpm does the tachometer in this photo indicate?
400 rpm
